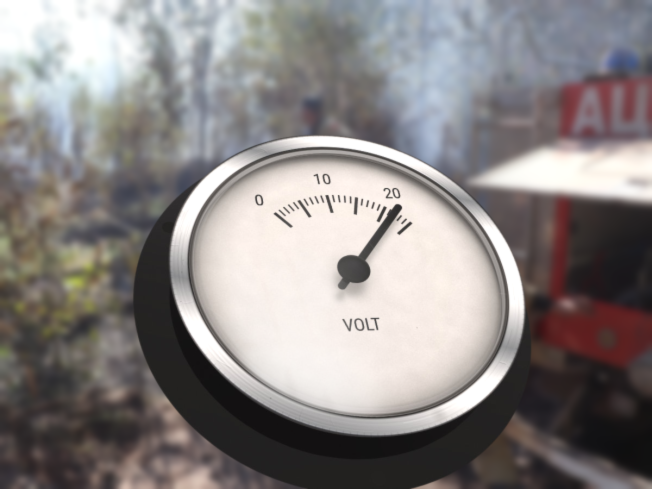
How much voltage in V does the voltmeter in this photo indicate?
22 V
